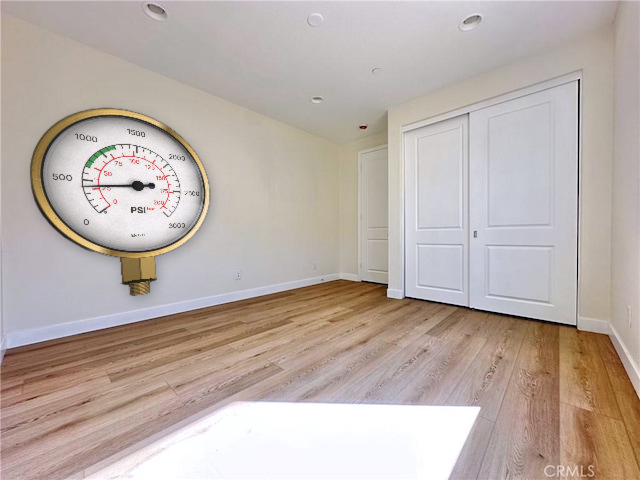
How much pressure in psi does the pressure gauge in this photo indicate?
400 psi
